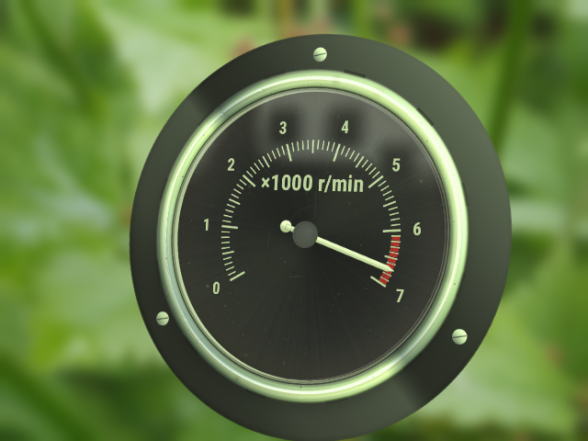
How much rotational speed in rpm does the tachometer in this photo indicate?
6700 rpm
